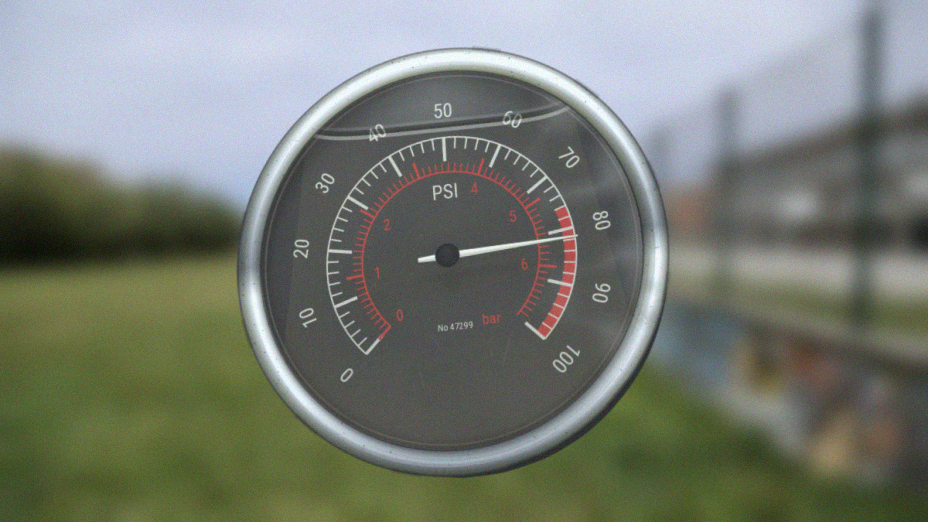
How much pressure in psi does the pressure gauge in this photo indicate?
82 psi
